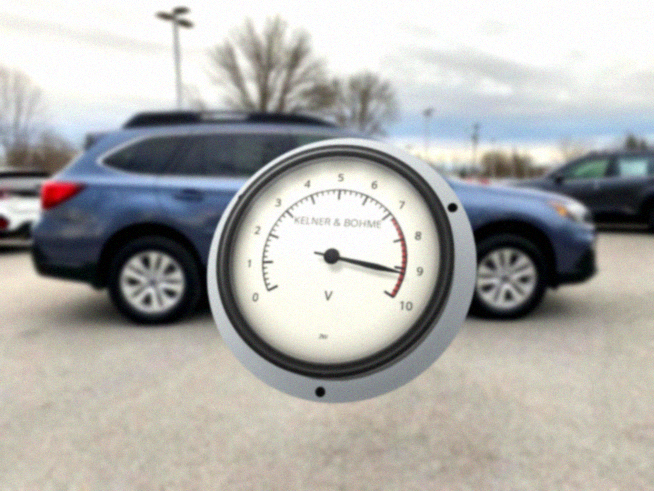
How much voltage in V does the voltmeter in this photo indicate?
9.2 V
